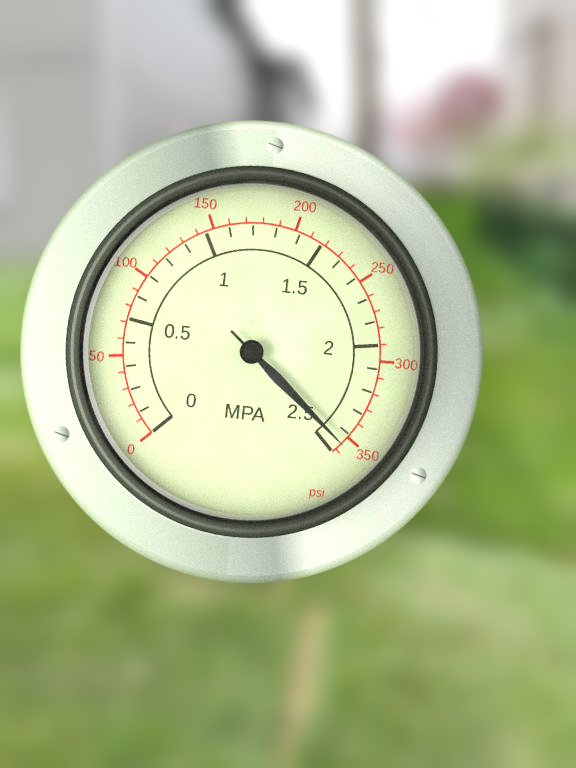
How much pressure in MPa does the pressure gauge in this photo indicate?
2.45 MPa
